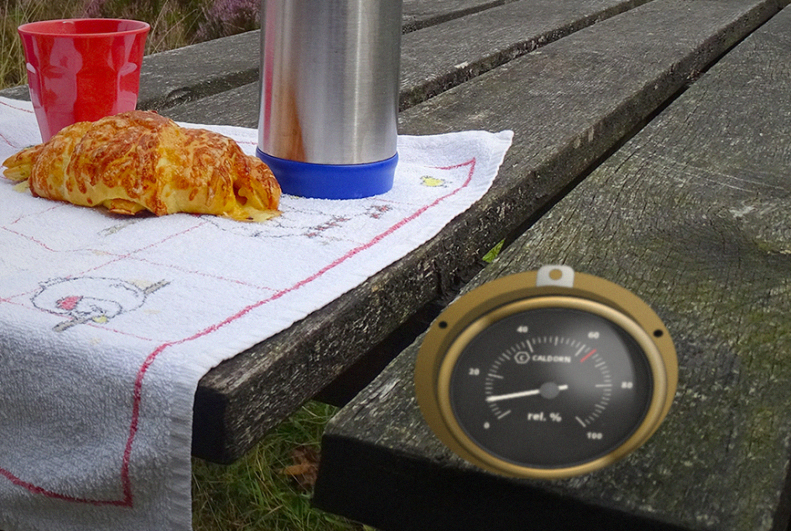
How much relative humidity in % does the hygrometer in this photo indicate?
10 %
